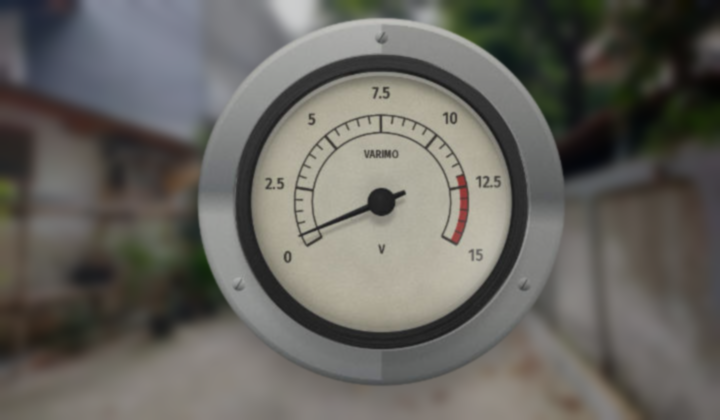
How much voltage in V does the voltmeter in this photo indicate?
0.5 V
